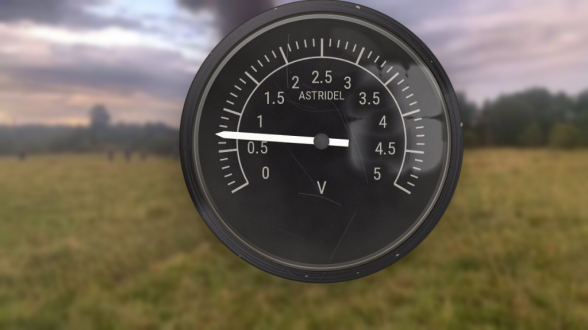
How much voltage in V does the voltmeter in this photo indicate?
0.7 V
